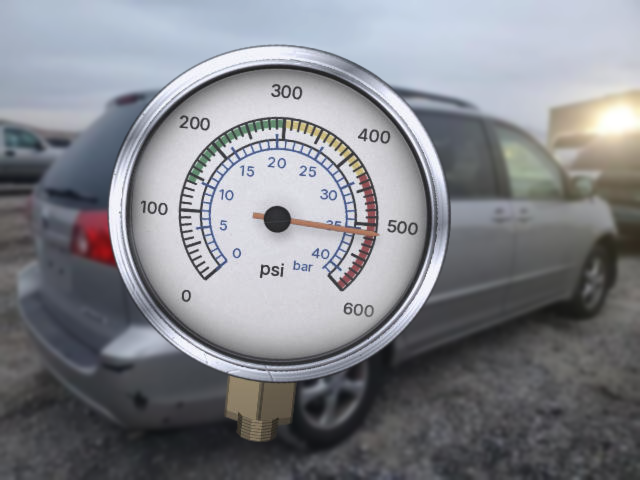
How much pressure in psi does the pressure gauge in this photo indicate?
510 psi
